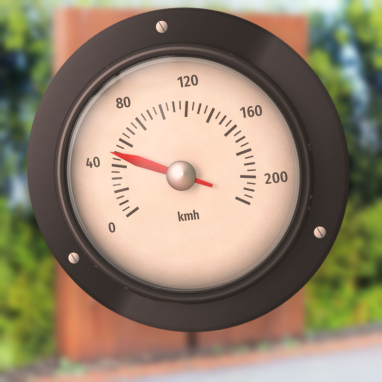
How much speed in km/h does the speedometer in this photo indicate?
50 km/h
